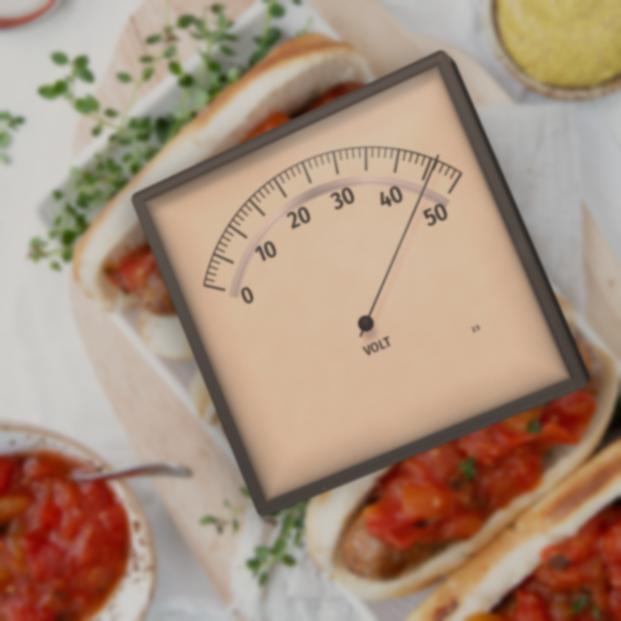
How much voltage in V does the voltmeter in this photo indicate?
46 V
